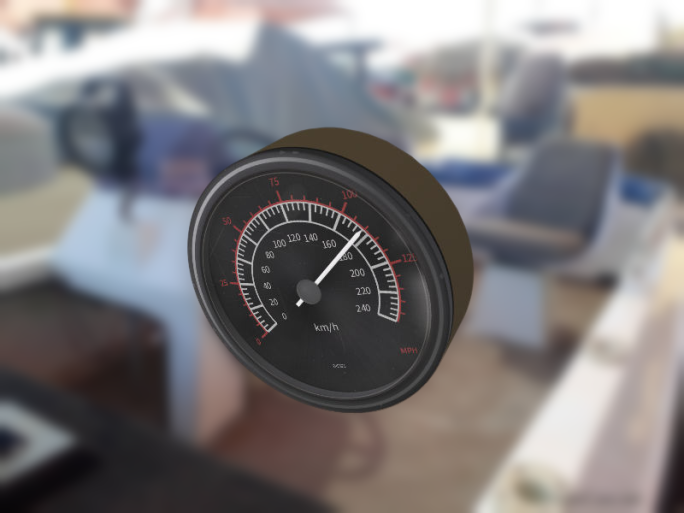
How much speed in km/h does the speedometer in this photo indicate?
176 km/h
